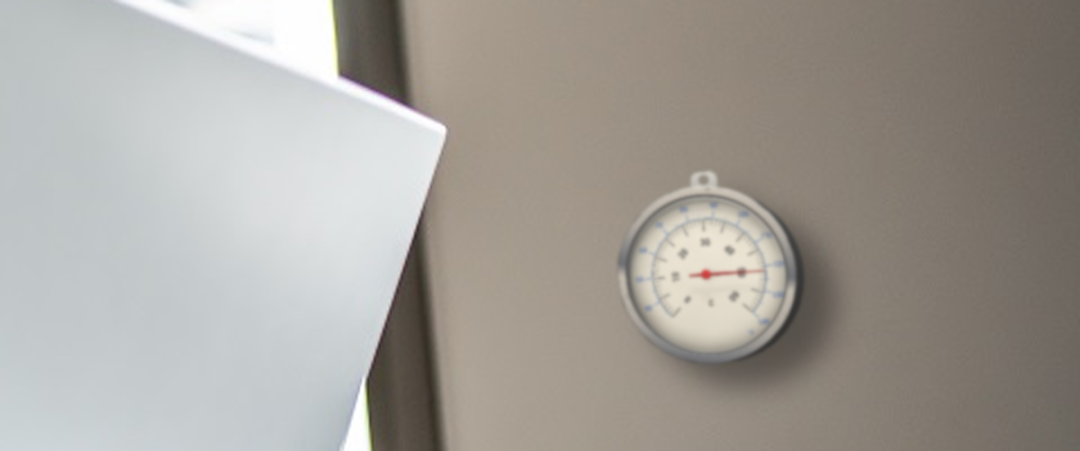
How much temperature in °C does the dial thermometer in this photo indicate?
50 °C
